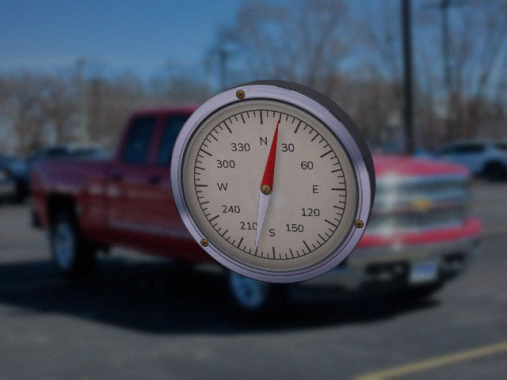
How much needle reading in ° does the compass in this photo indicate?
15 °
